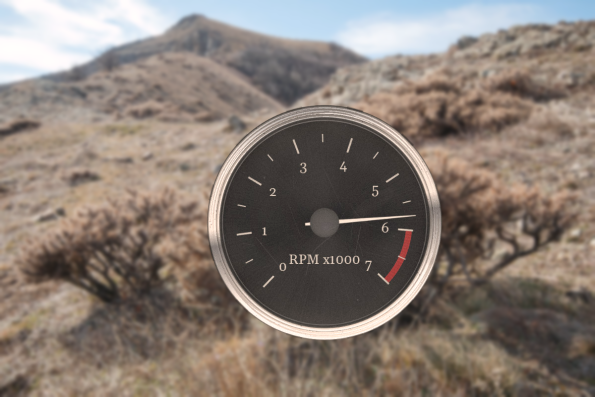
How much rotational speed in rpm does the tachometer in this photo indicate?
5750 rpm
